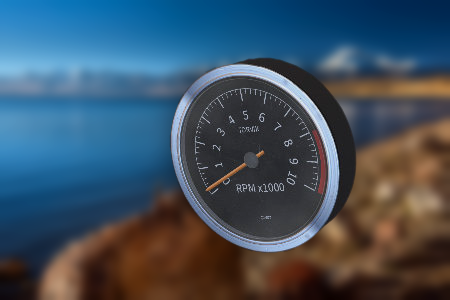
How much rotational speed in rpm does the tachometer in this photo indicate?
200 rpm
